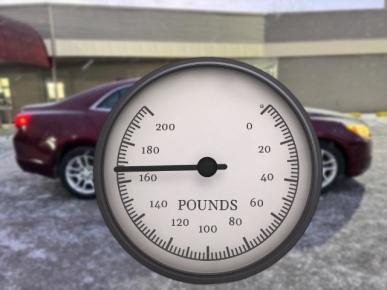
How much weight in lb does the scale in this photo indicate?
166 lb
